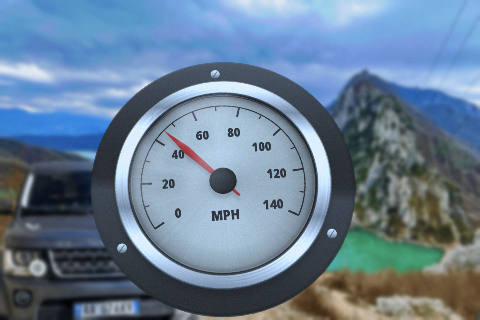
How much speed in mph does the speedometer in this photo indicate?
45 mph
